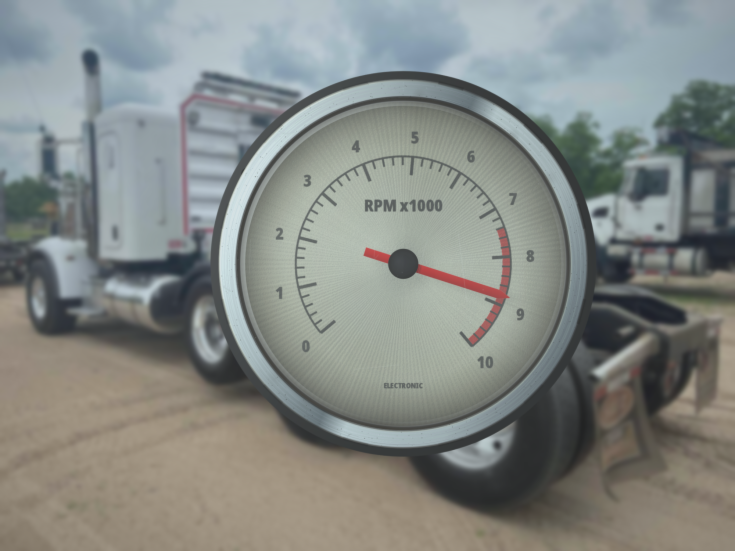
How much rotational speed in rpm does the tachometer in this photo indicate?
8800 rpm
